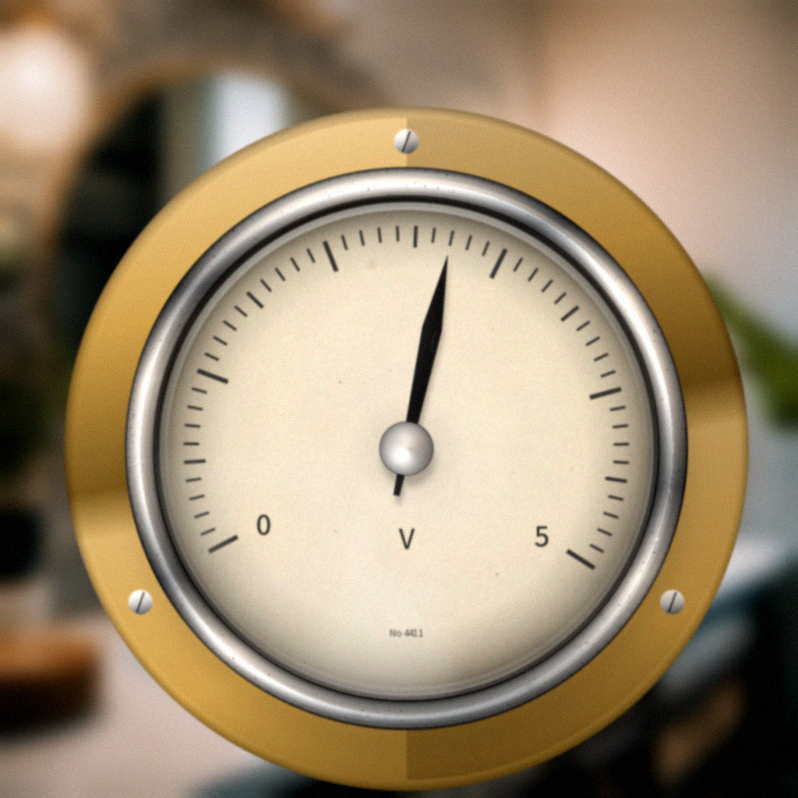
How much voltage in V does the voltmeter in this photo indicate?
2.7 V
